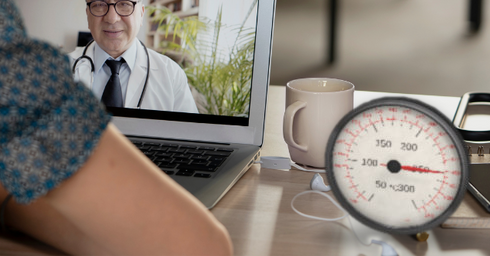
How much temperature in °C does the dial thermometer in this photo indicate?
250 °C
